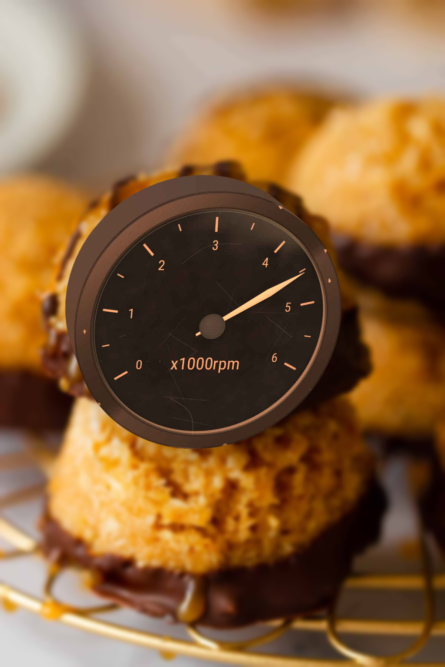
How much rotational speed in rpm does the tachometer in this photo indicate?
4500 rpm
